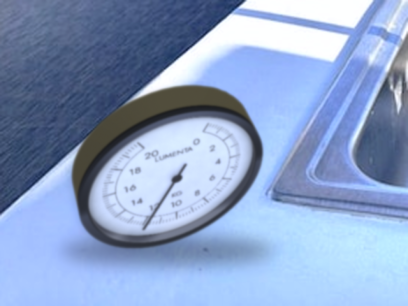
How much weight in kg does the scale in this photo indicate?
12 kg
